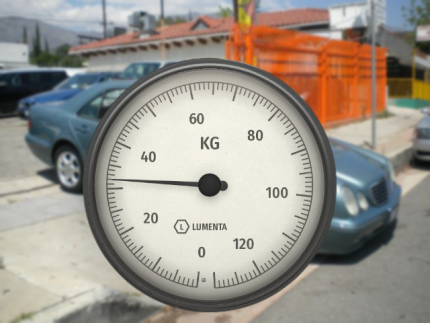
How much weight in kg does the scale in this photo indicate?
32 kg
